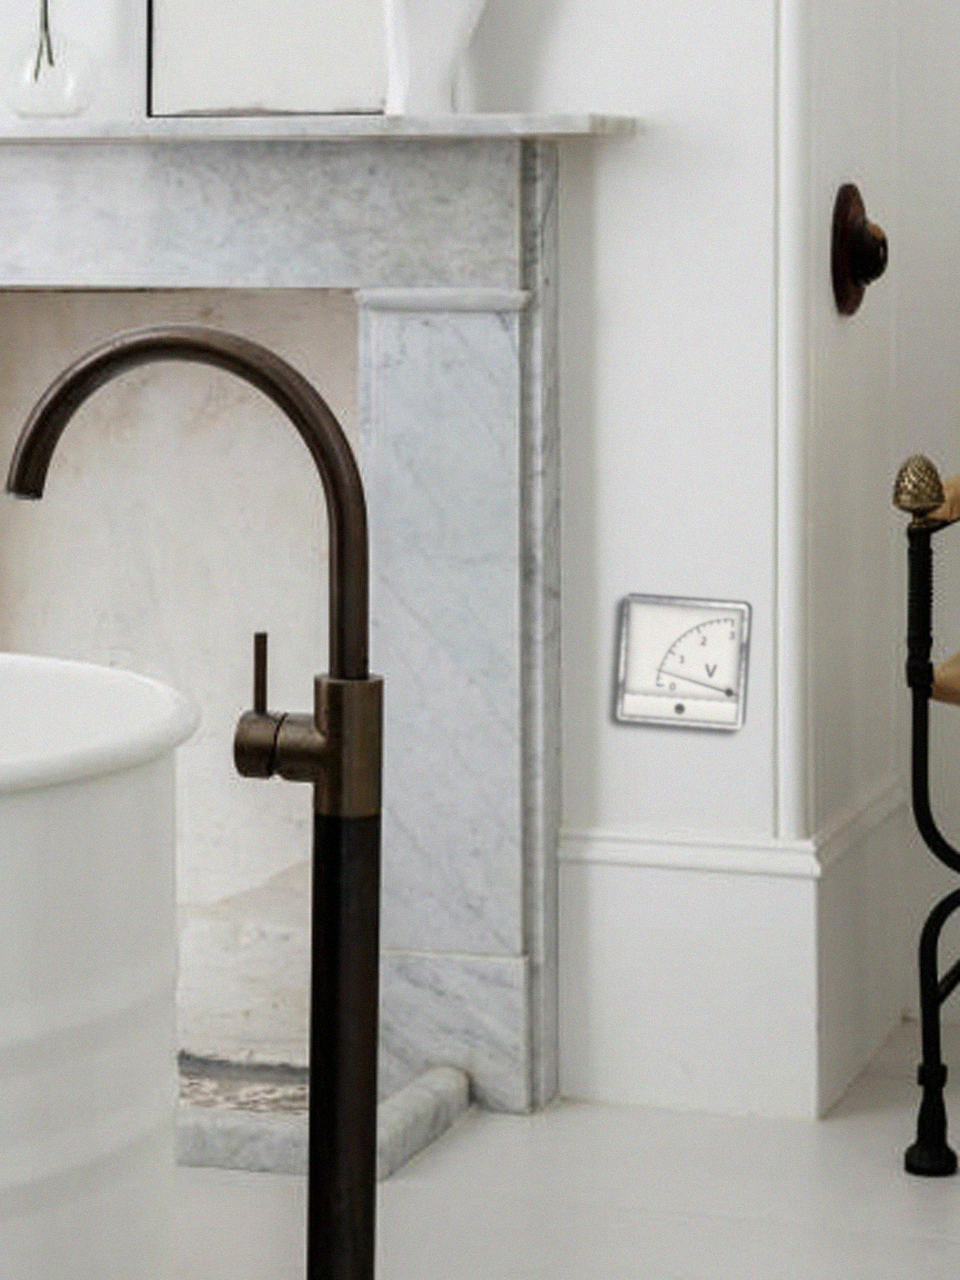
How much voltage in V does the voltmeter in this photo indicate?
0.4 V
